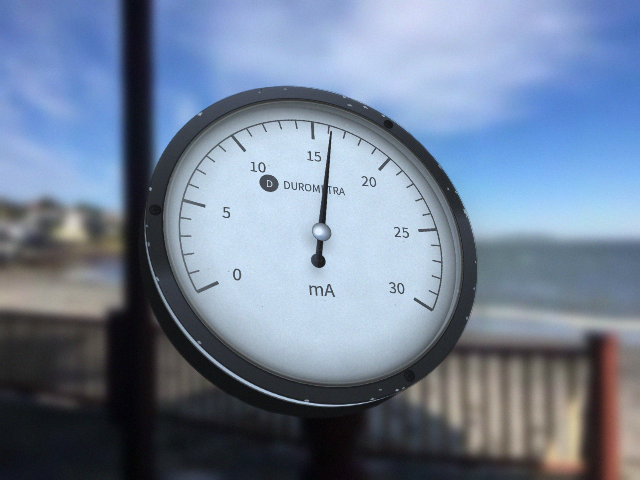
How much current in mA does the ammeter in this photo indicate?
16 mA
